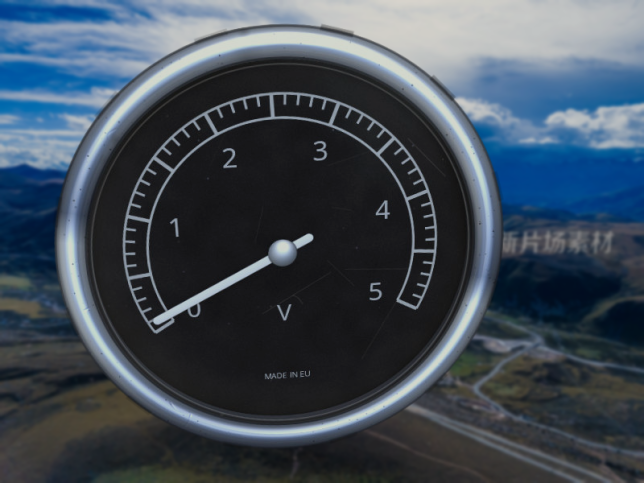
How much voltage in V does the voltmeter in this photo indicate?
0.1 V
